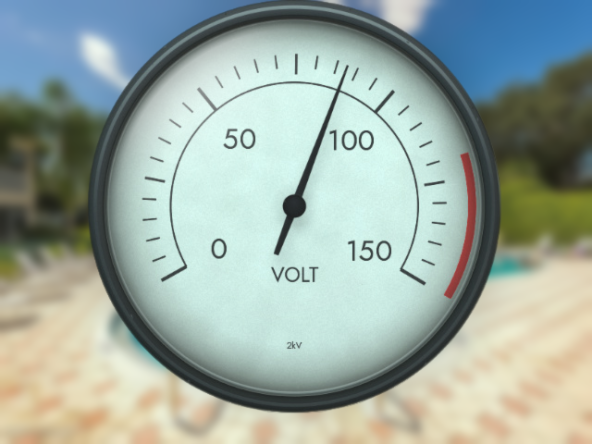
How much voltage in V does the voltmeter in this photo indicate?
87.5 V
